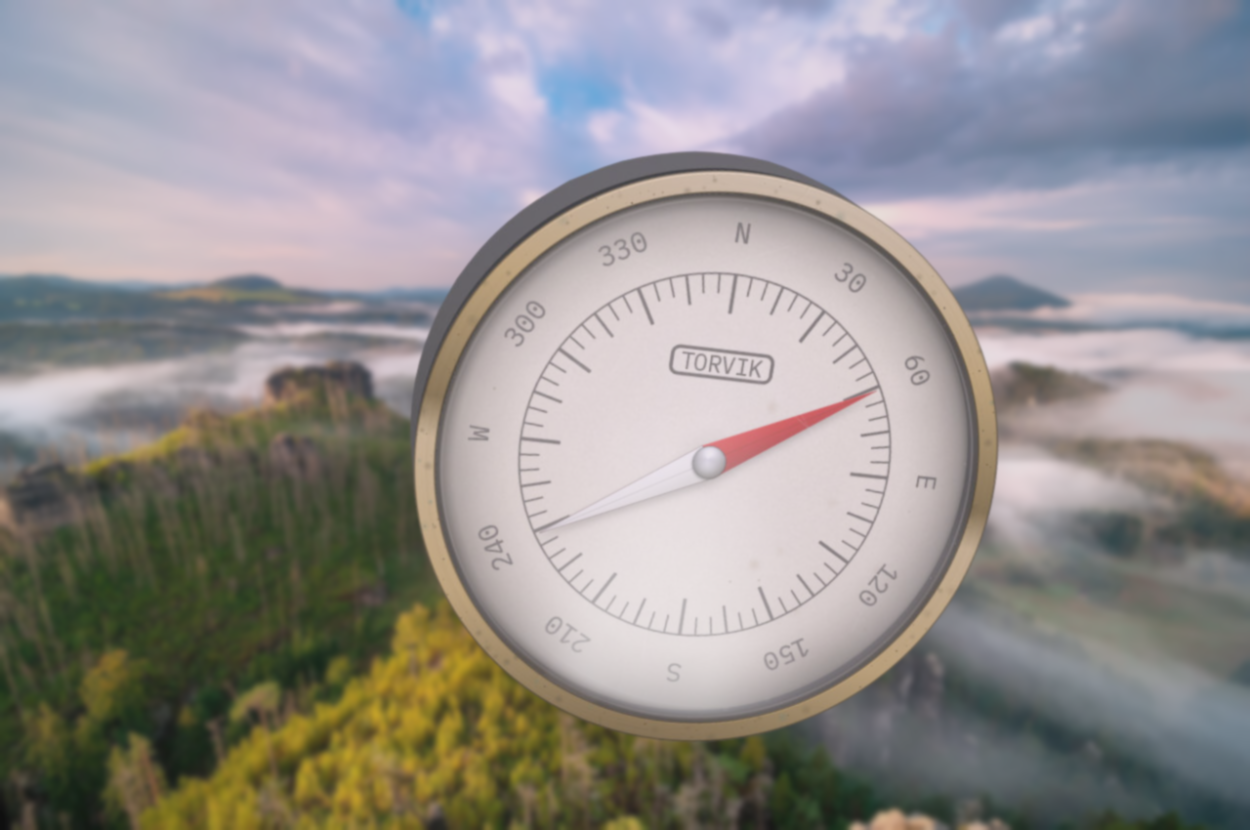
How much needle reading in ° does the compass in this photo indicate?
60 °
